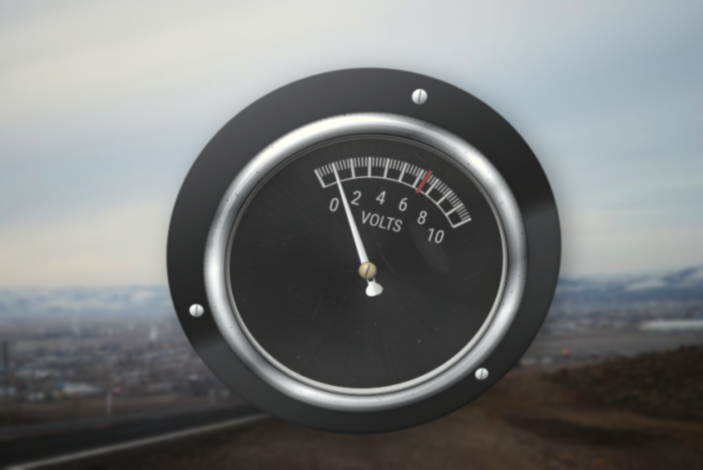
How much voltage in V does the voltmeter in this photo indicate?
1 V
